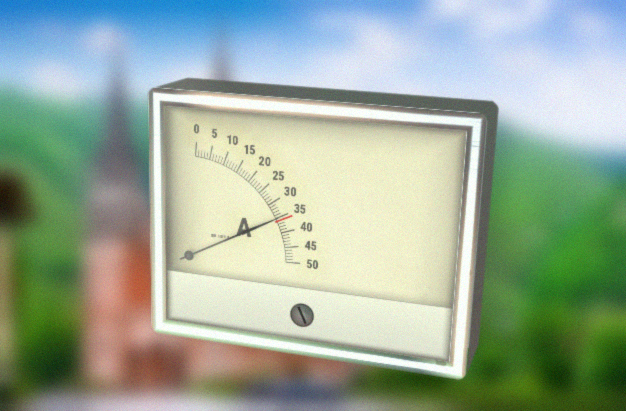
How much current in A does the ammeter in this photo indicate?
35 A
